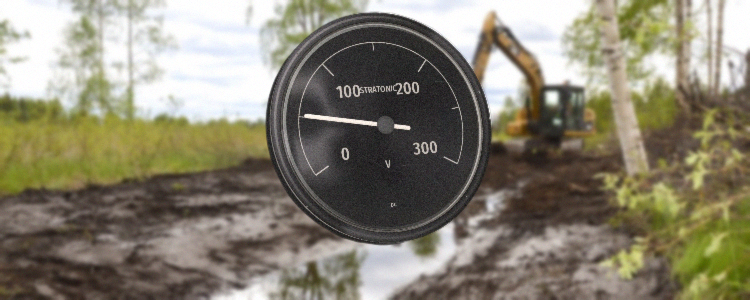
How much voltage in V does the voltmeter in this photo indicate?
50 V
